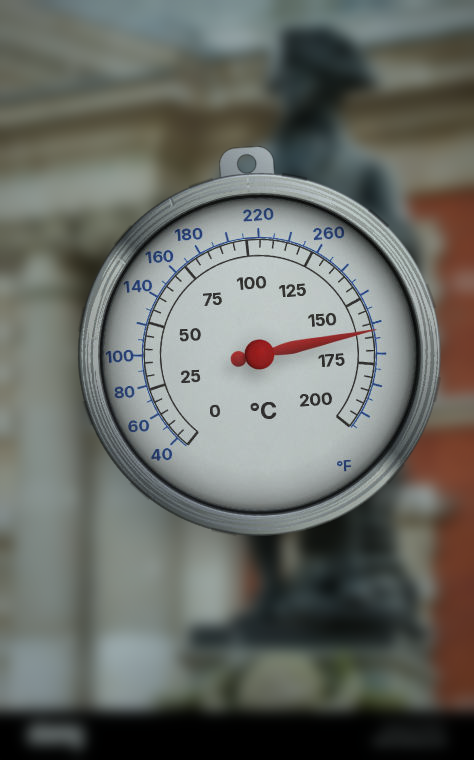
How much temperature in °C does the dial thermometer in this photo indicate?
162.5 °C
